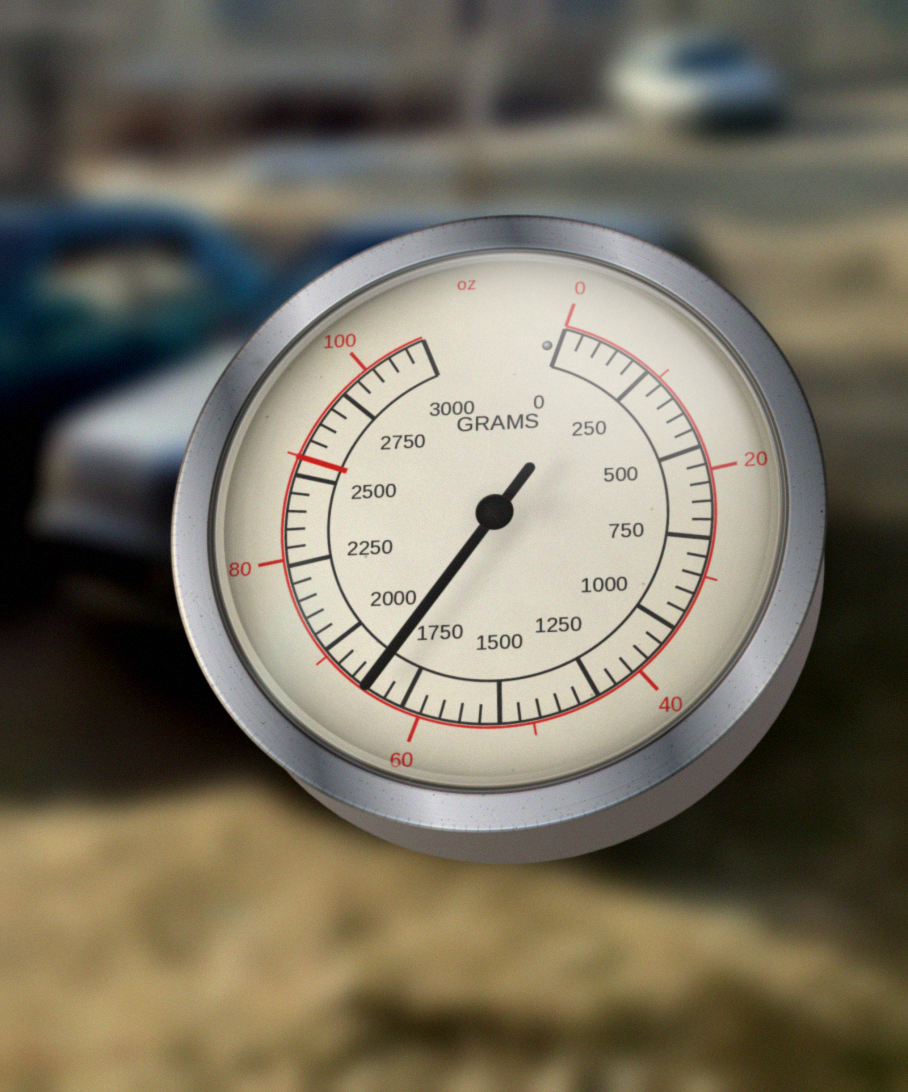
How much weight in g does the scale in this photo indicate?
1850 g
